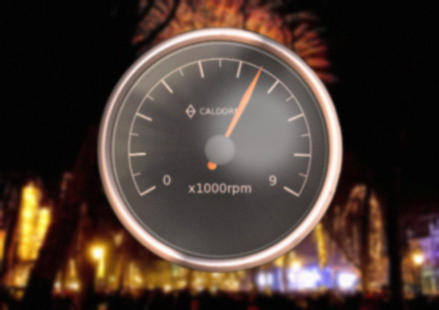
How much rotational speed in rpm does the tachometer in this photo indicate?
5500 rpm
